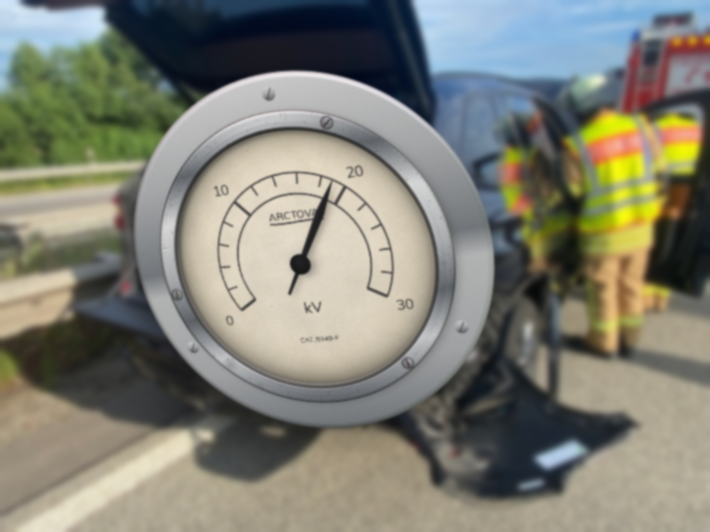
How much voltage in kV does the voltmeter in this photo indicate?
19 kV
